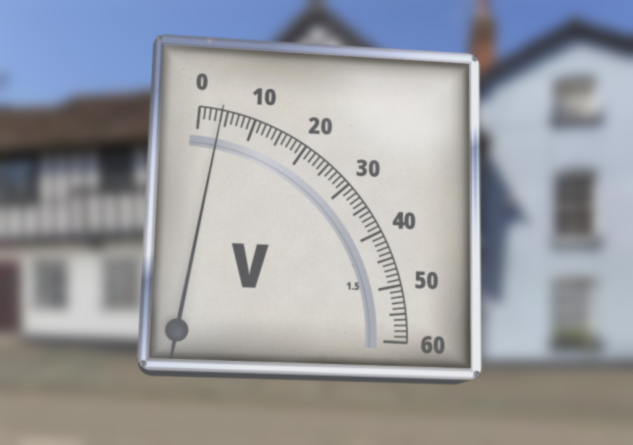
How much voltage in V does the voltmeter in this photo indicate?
4 V
